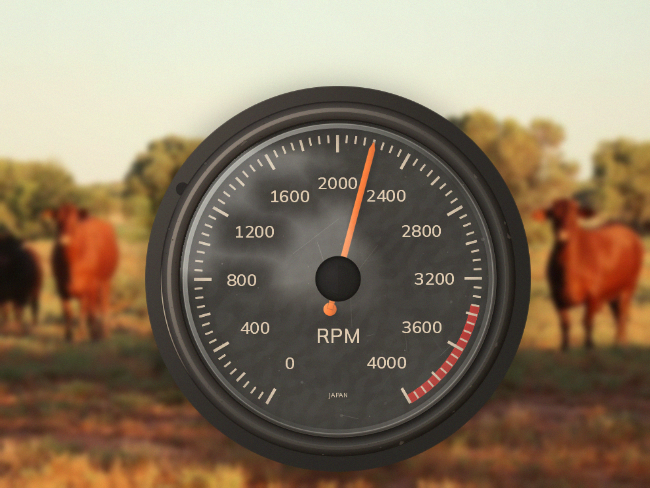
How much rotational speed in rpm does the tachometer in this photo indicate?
2200 rpm
